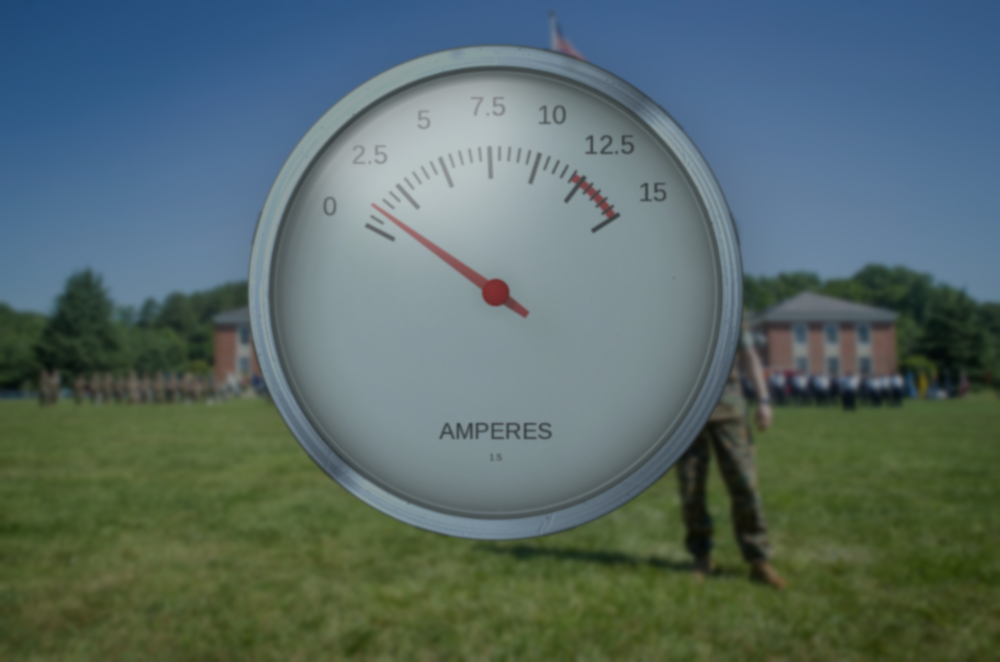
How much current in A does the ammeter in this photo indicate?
1 A
